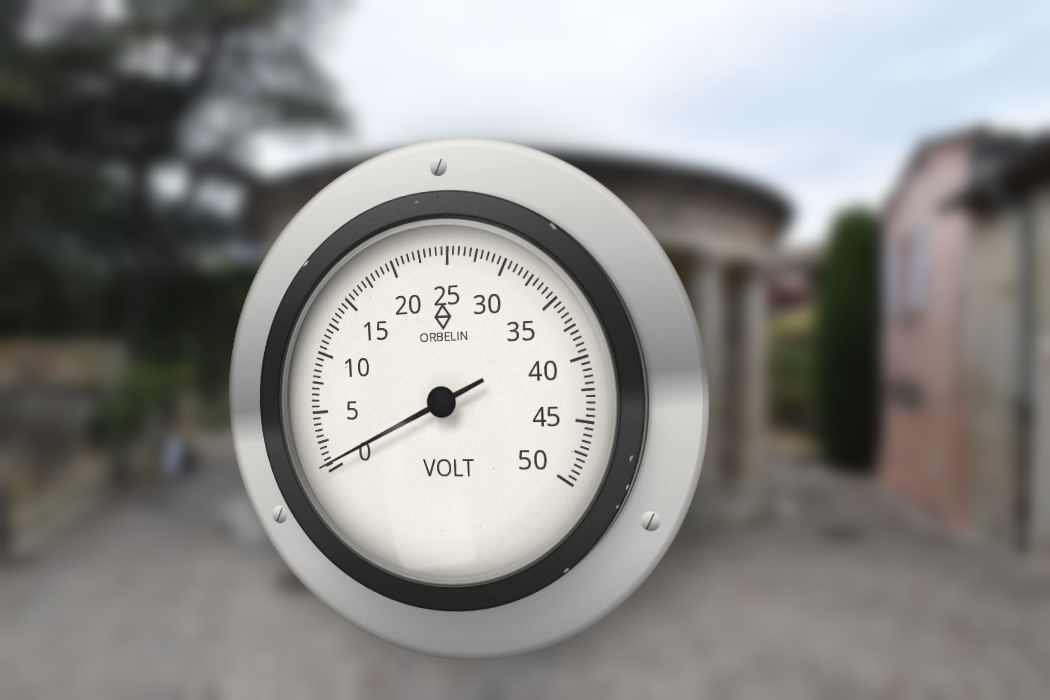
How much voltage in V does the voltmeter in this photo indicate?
0.5 V
